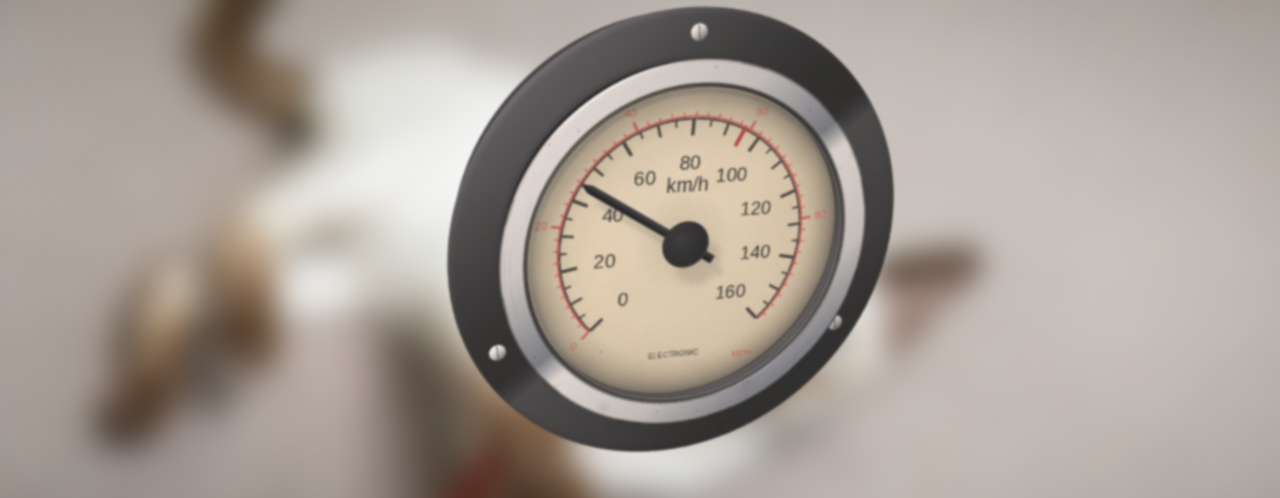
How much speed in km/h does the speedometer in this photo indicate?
45 km/h
